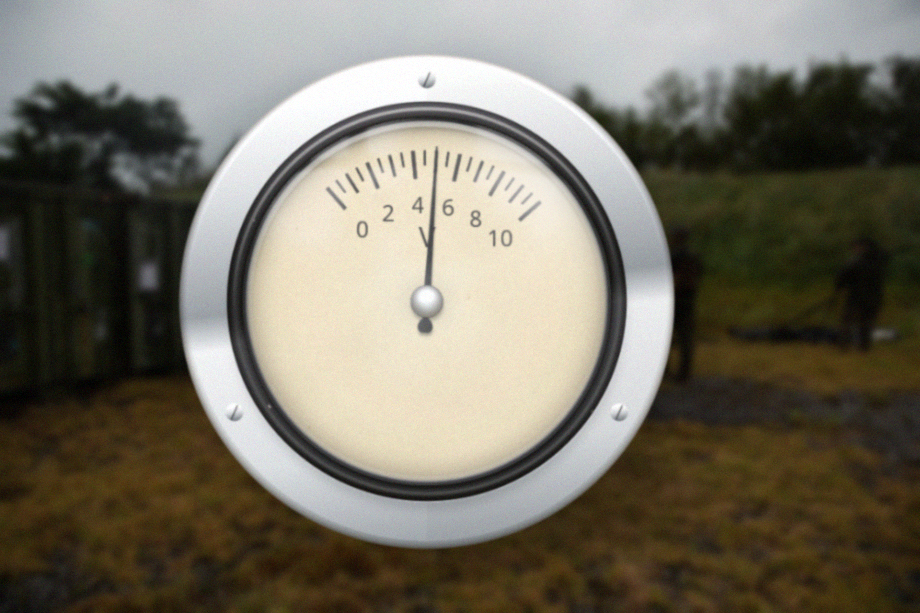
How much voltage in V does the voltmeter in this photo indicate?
5 V
